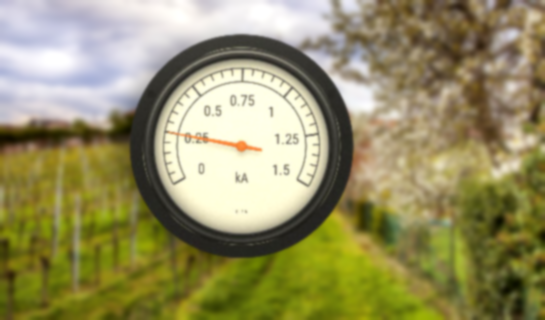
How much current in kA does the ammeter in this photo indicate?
0.25 kA
